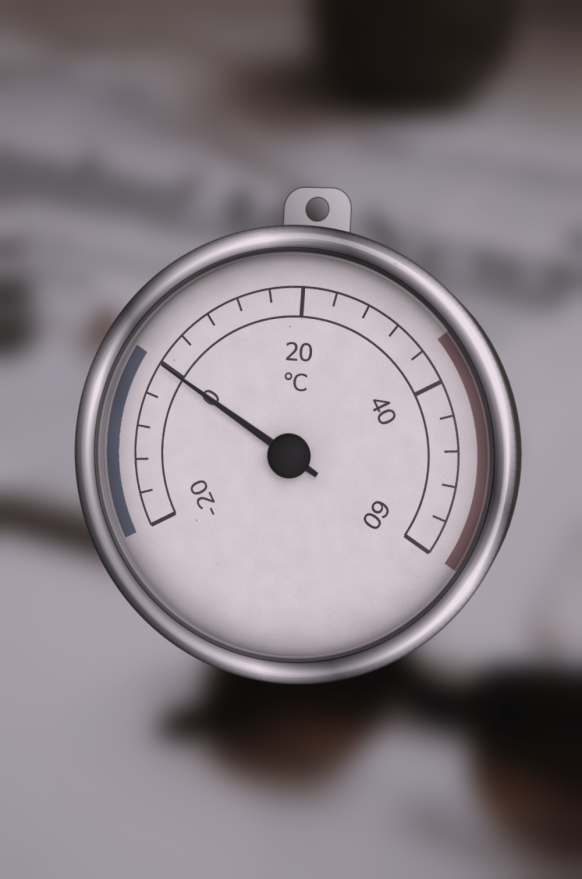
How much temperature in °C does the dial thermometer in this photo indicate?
0 °C
